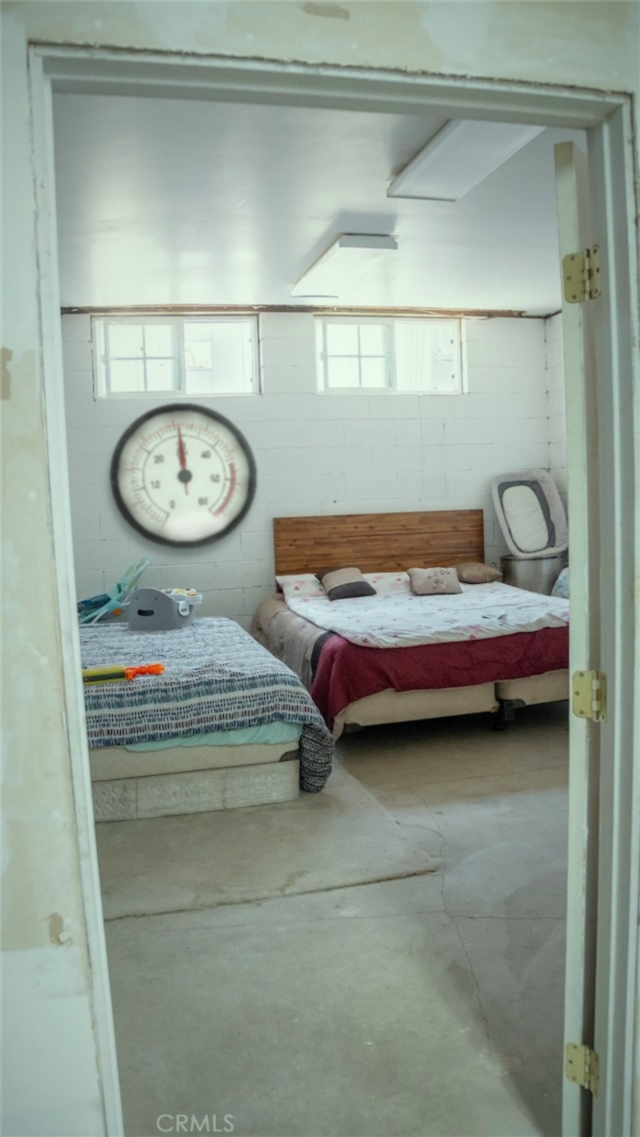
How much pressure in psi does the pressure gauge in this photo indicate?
30 psi
